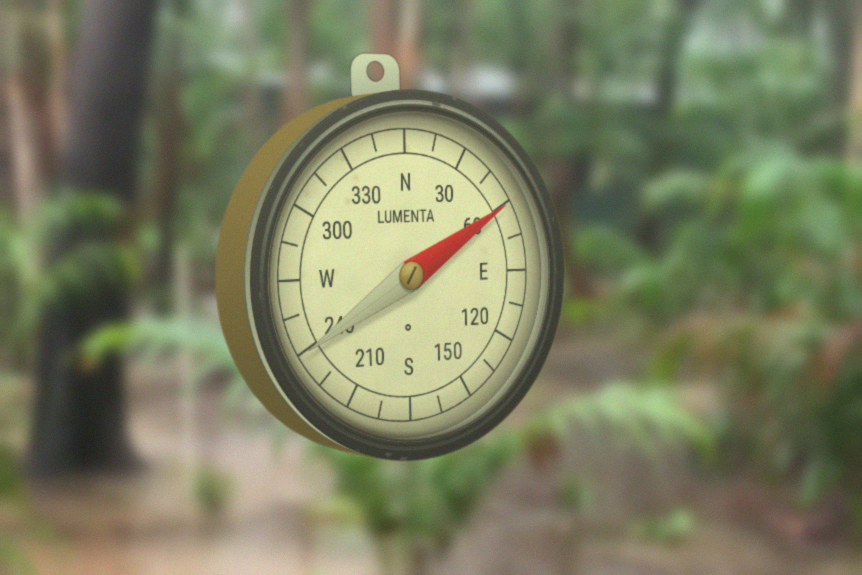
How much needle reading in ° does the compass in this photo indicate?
60 °
